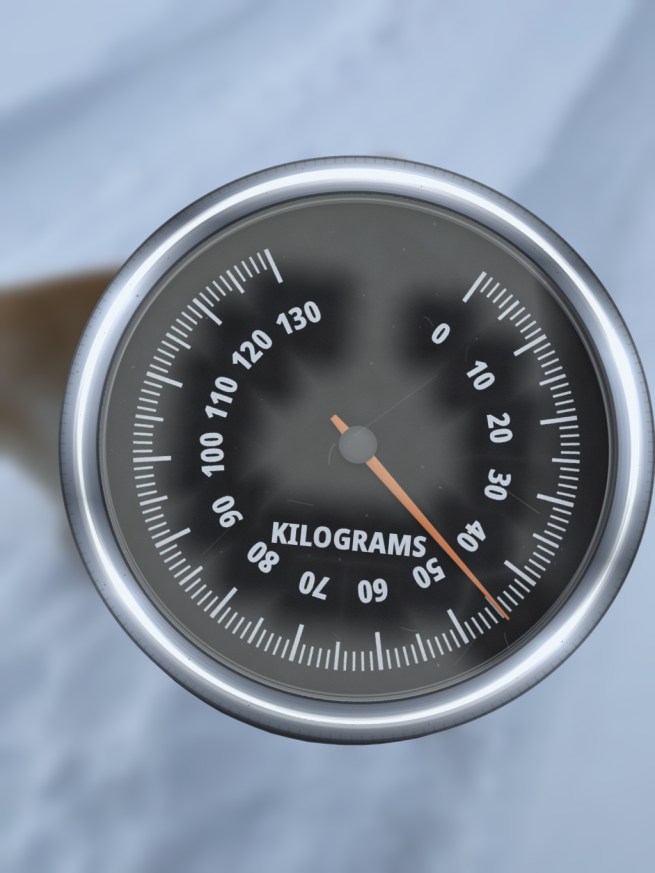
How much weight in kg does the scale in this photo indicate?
45 kg
